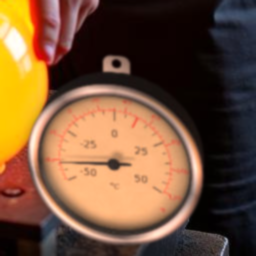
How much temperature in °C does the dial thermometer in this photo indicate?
-40 °C
